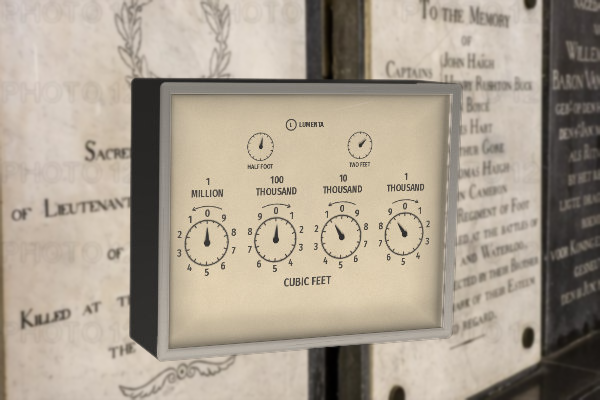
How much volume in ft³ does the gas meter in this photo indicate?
900 ft³
